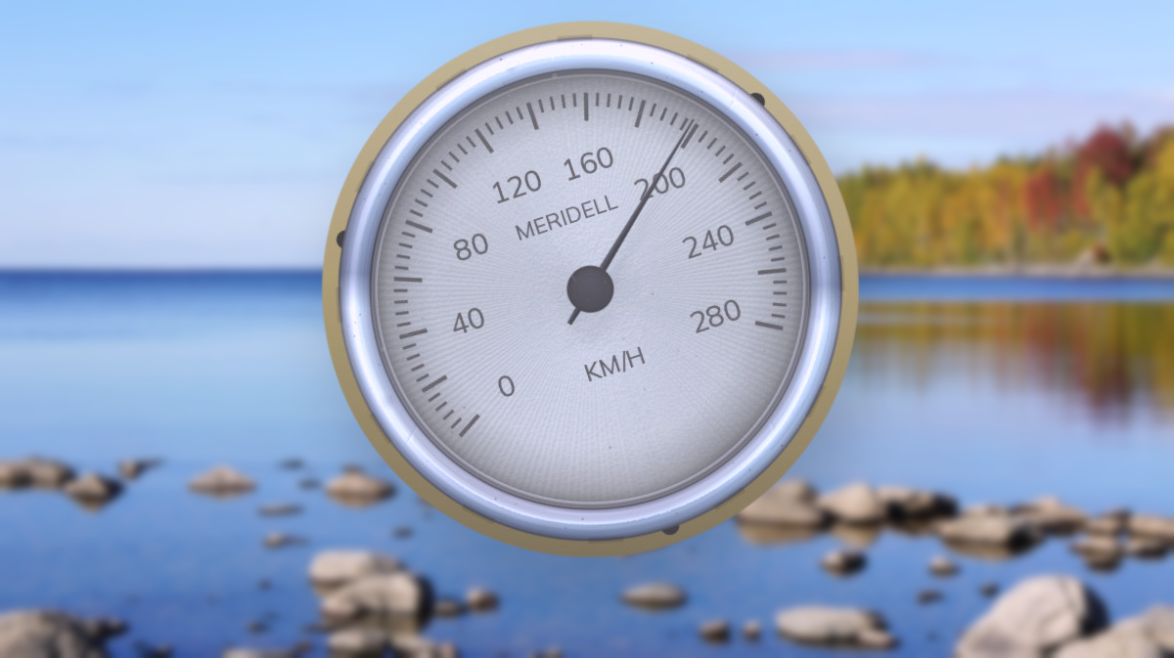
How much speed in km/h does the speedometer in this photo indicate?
198 km/h
